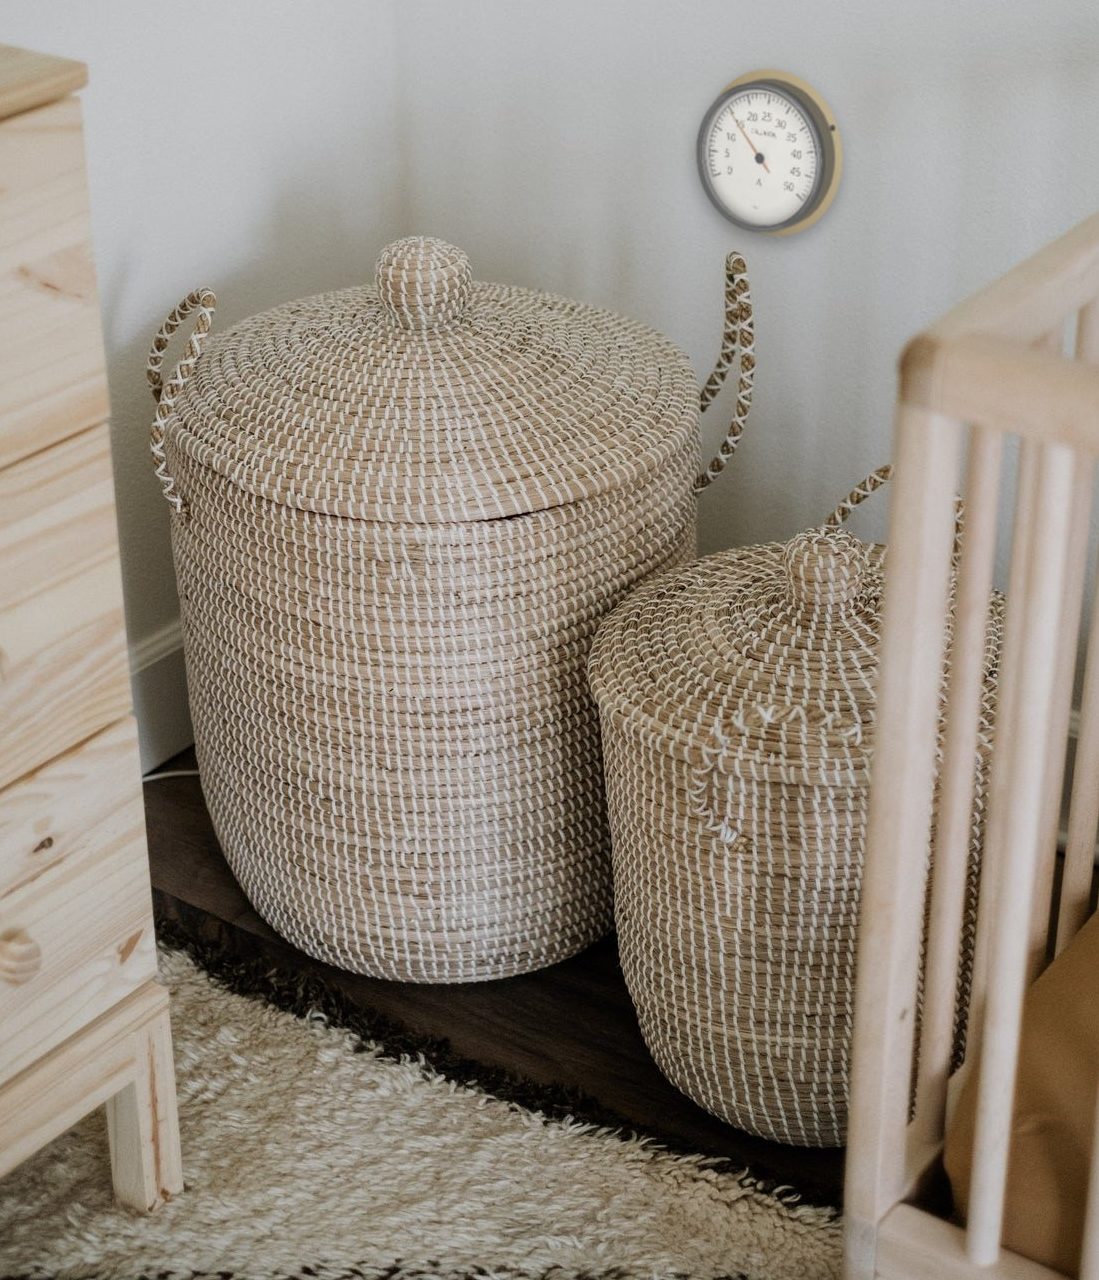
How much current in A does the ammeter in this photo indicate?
15 A
